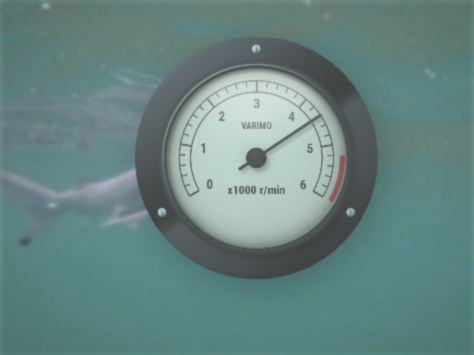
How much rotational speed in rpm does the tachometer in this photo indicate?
4400 rpm
